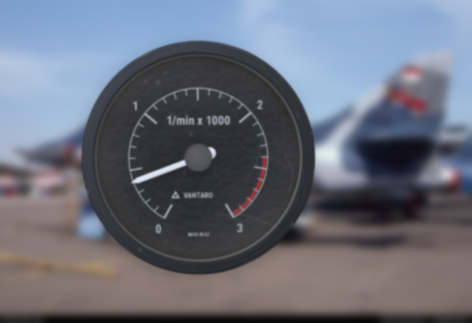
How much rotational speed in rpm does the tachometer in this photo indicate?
400 rpm
